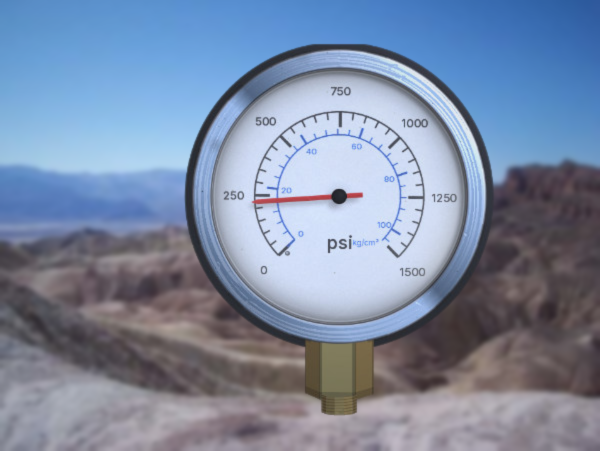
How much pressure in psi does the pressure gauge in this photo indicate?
225 psi
